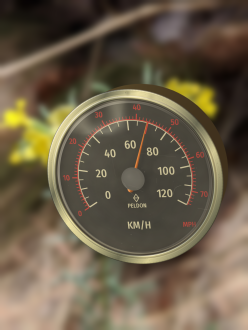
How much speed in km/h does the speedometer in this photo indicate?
70 km/h
